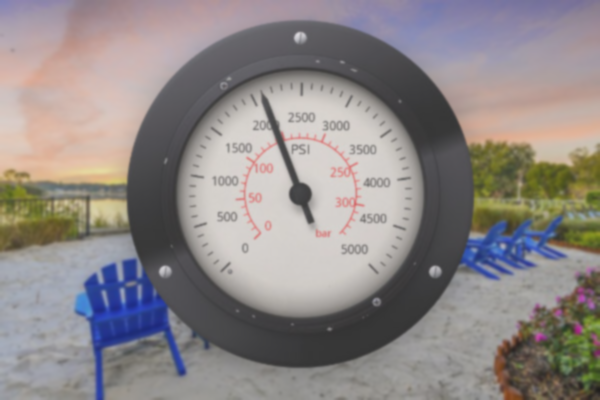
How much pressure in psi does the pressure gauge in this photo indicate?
2100 psi
